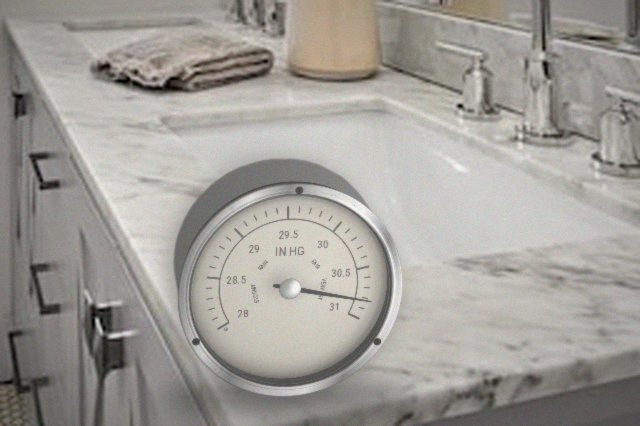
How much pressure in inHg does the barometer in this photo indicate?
30.8 inHg
